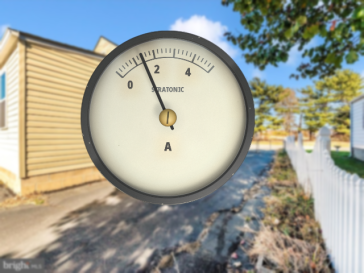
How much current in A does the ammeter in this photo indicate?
1.4 A
